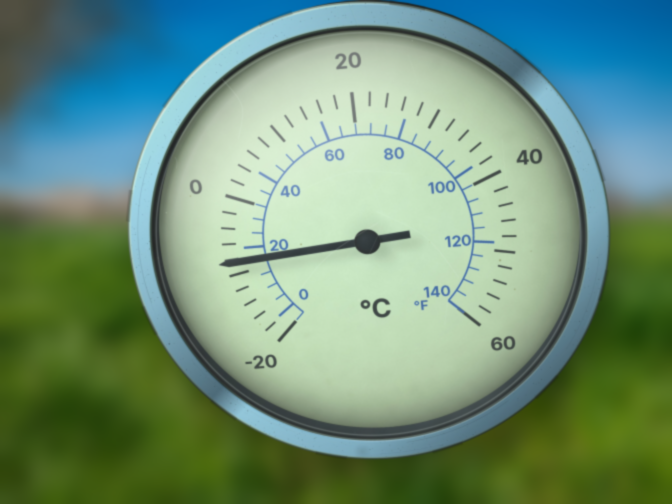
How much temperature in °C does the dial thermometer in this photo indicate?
-8 °C
